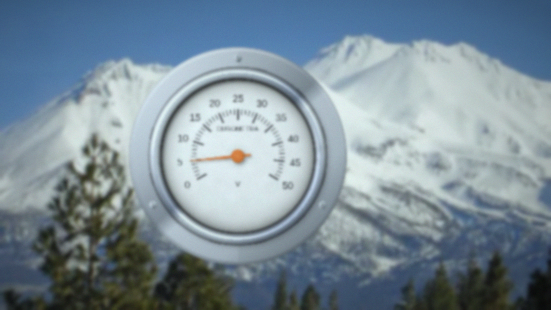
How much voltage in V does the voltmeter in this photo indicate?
5 V
